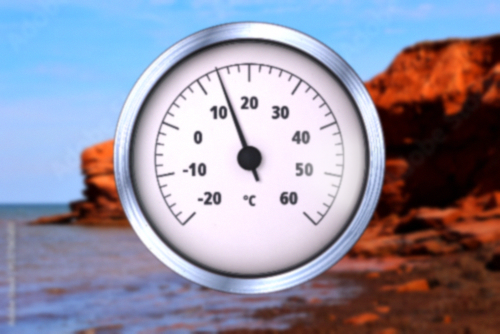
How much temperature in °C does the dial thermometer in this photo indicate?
14 °C
